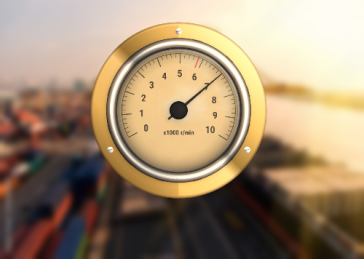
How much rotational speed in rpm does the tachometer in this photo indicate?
7000 rpm
